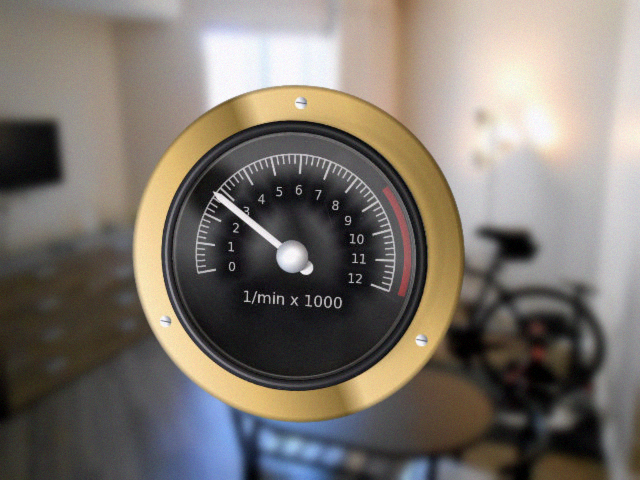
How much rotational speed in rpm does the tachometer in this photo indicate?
2800 rpm
